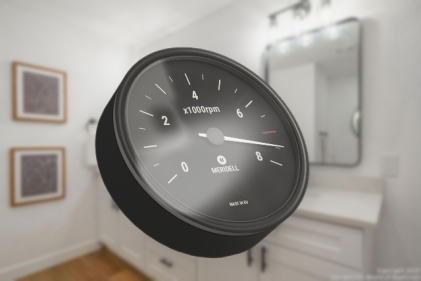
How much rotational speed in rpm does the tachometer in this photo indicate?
7500 rpm
